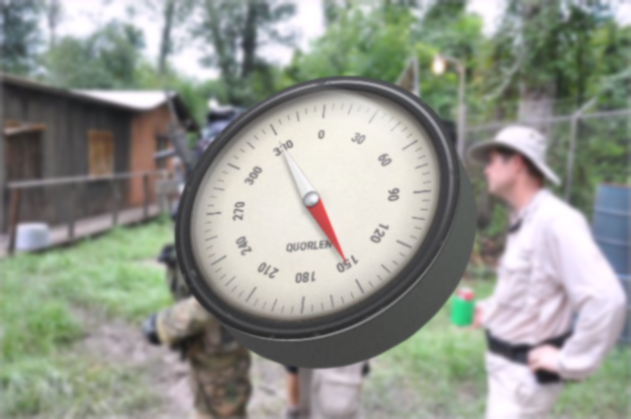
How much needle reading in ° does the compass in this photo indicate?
150 °
